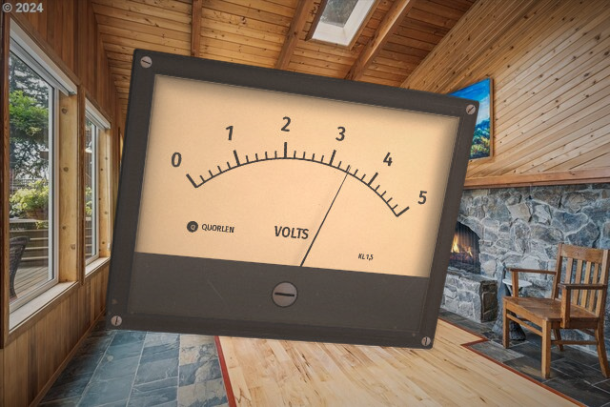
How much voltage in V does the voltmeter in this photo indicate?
3.4 V
